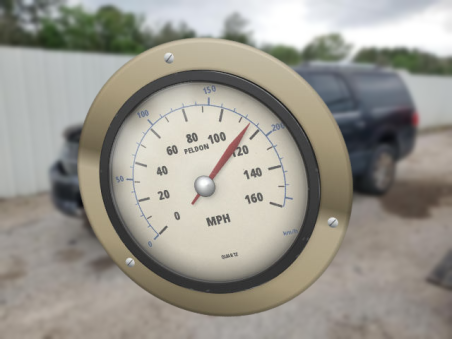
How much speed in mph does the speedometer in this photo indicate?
115 mph
